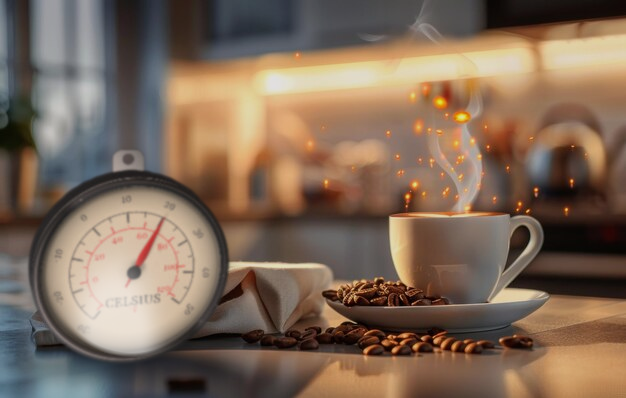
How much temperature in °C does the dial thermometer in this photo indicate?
20 °C
